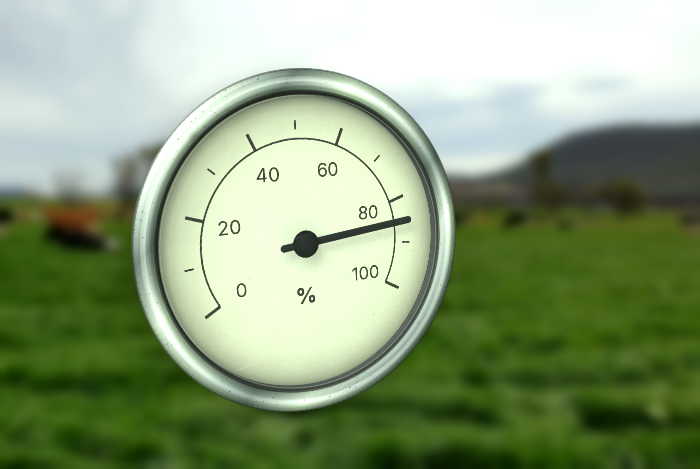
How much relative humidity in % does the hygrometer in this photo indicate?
85 %
